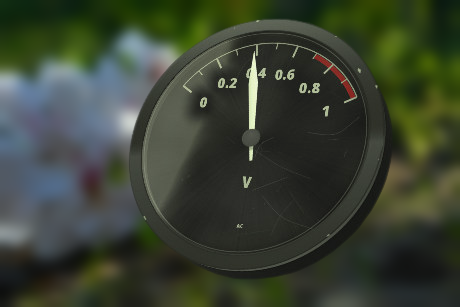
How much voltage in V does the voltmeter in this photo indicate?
0.4 V
